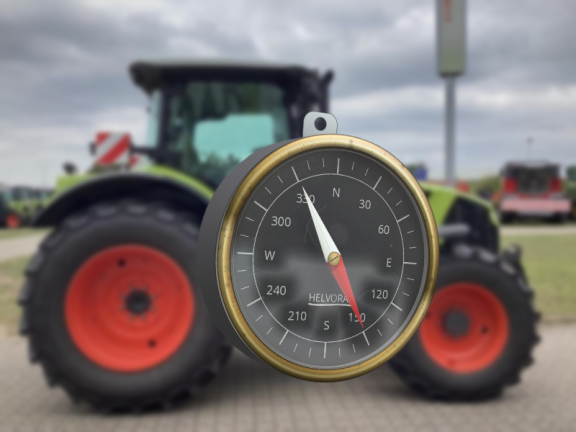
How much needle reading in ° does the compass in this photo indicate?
150 °
